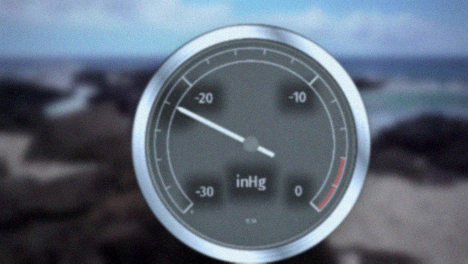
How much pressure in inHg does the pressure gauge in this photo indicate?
-22 inHg
